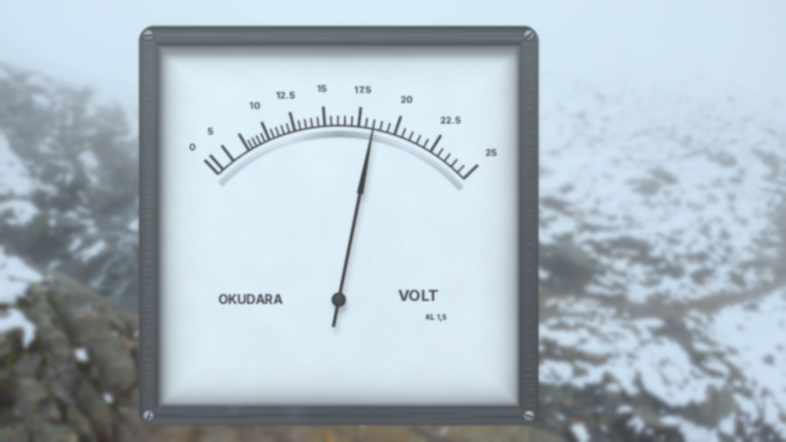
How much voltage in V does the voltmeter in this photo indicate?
18.5 V
